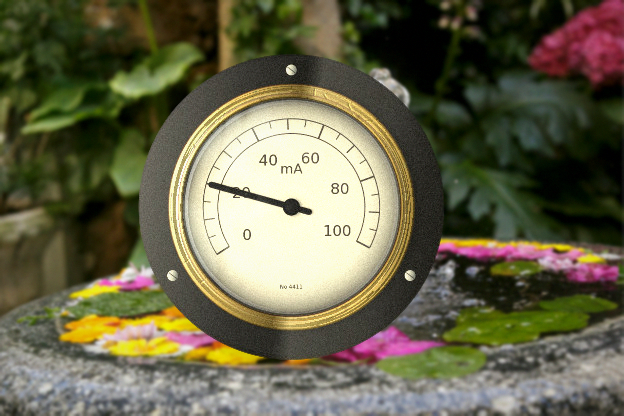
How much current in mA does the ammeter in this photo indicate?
20 mA
